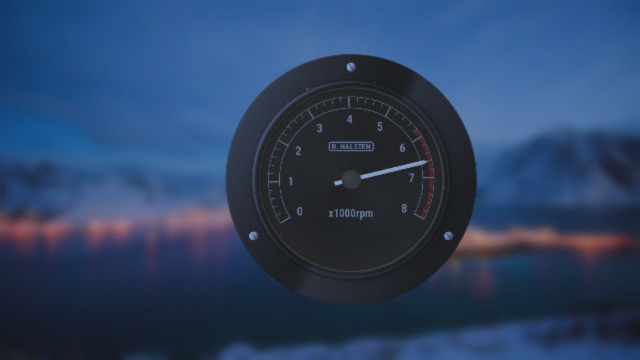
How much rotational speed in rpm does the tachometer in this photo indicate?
6600 rpm
